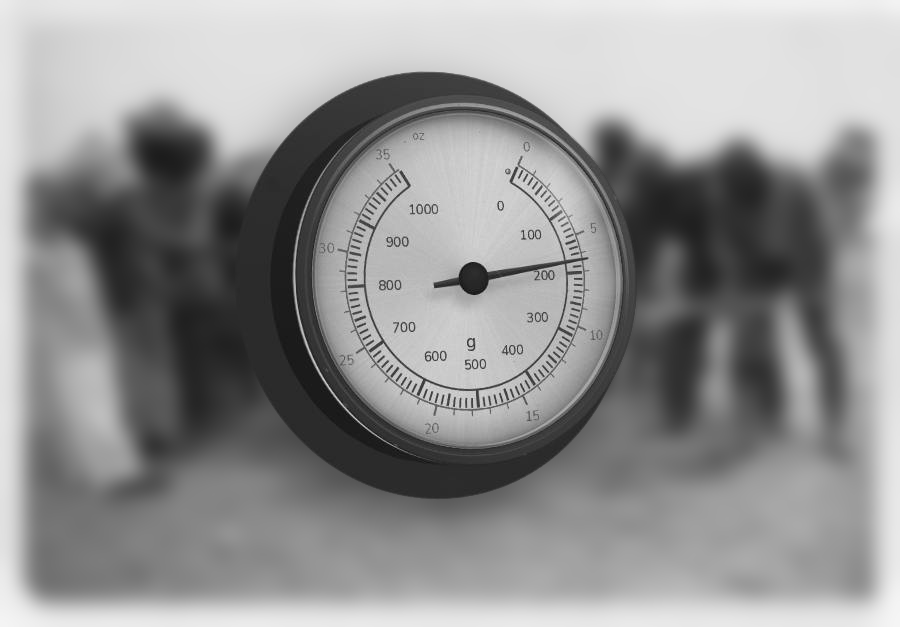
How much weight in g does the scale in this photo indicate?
180 g
